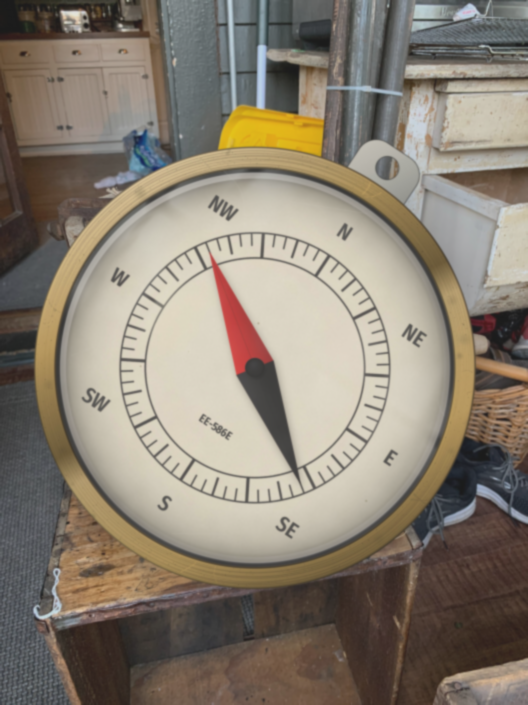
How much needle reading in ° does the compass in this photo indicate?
305 °
